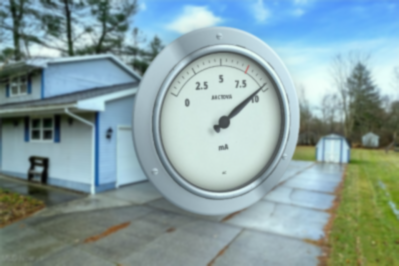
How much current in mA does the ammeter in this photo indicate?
9.5 mA
